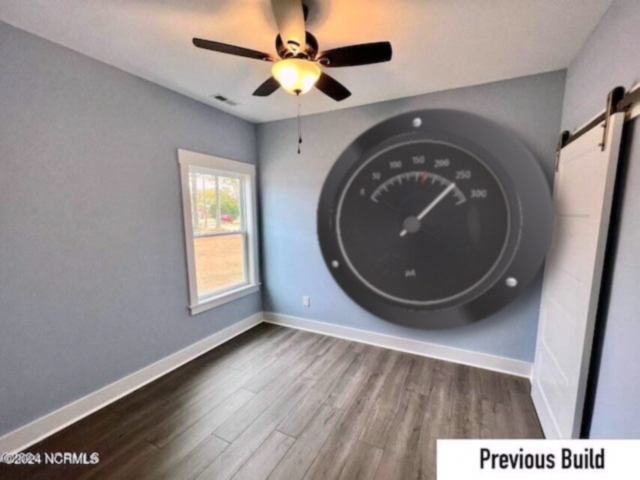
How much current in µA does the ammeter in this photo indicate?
250 µA
